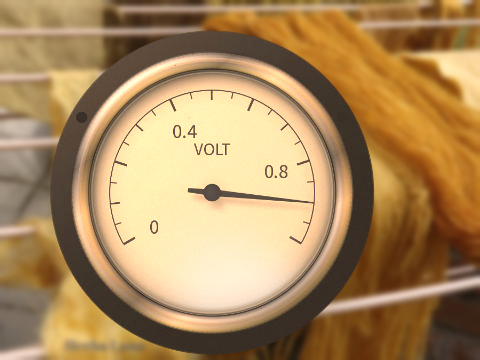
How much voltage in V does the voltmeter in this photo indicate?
0.9 V
